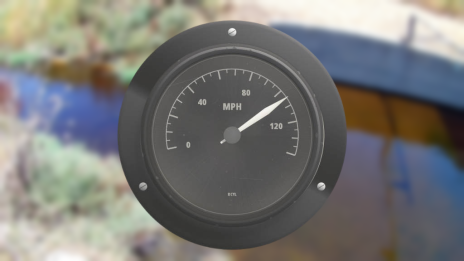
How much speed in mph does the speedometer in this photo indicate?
105 mph
